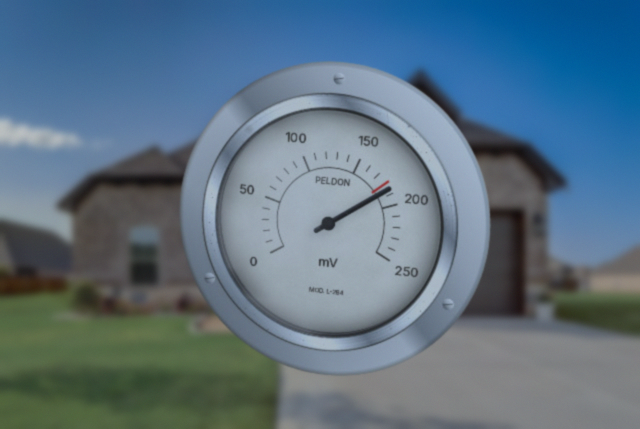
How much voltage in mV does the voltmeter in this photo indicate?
185 mV
